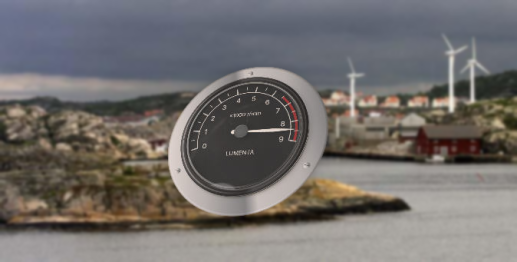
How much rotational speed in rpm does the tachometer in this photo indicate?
8500 rpm
